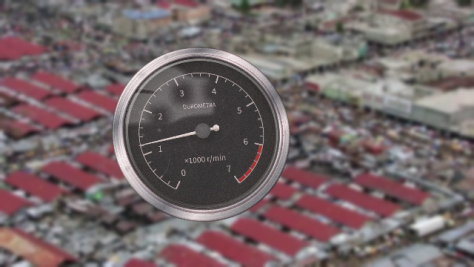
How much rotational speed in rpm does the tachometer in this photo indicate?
1200 rpm
